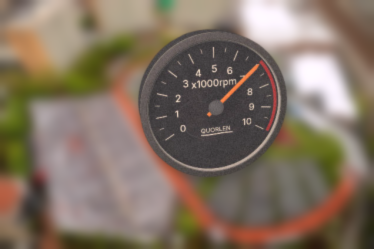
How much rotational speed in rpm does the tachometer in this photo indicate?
7000 rpm
